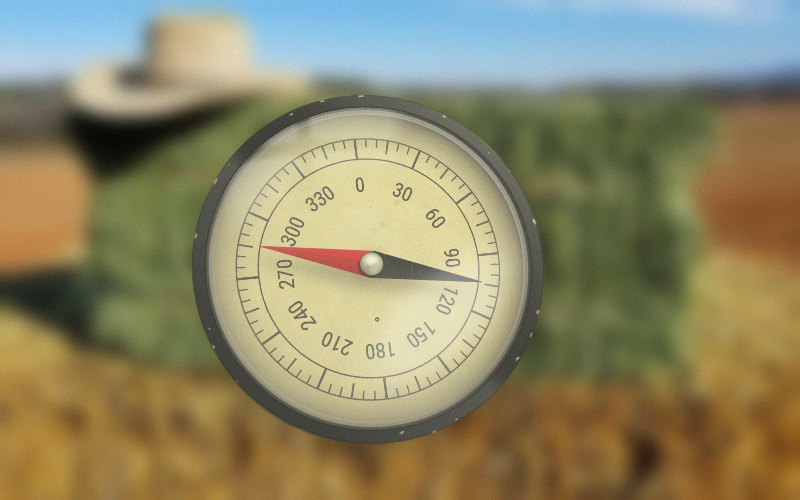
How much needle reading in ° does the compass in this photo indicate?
285 °
